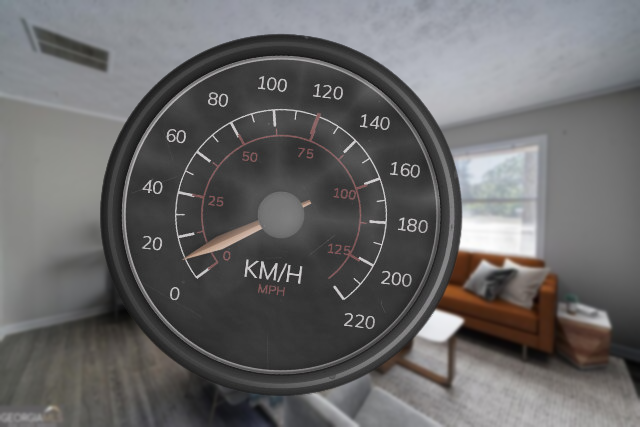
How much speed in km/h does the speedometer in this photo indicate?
10 km/h
